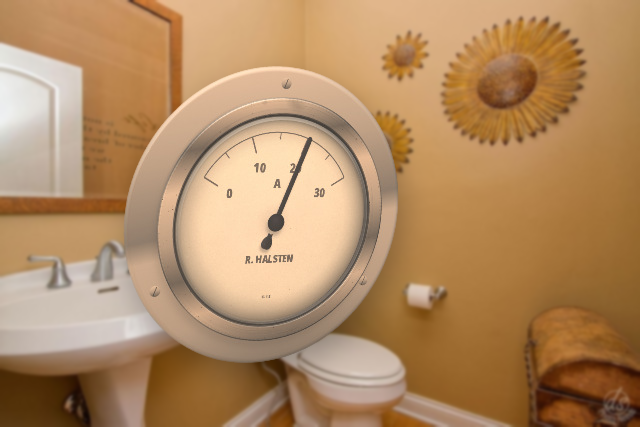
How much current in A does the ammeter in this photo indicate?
20 A
